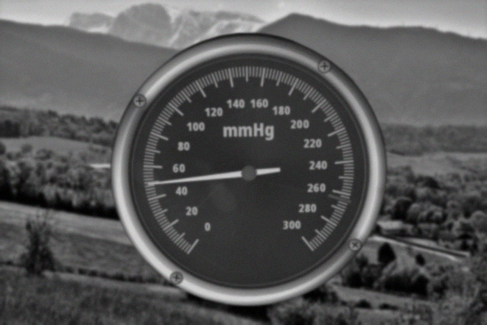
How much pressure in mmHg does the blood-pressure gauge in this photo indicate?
50 mmHg
